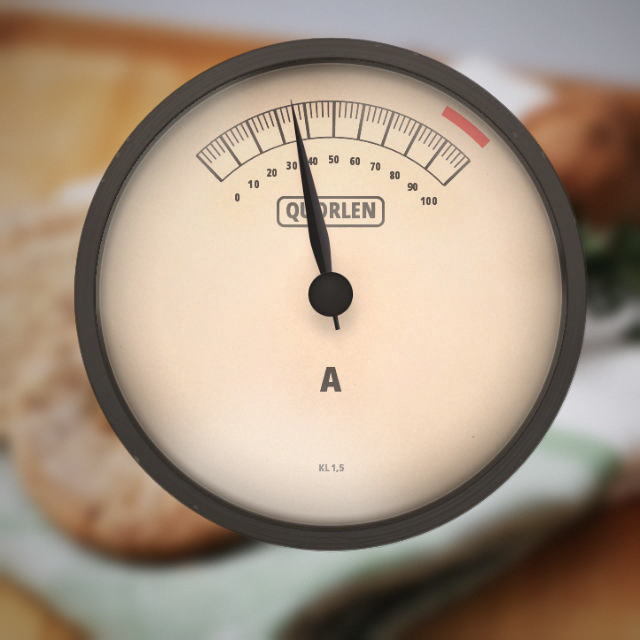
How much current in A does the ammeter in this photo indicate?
36 A
